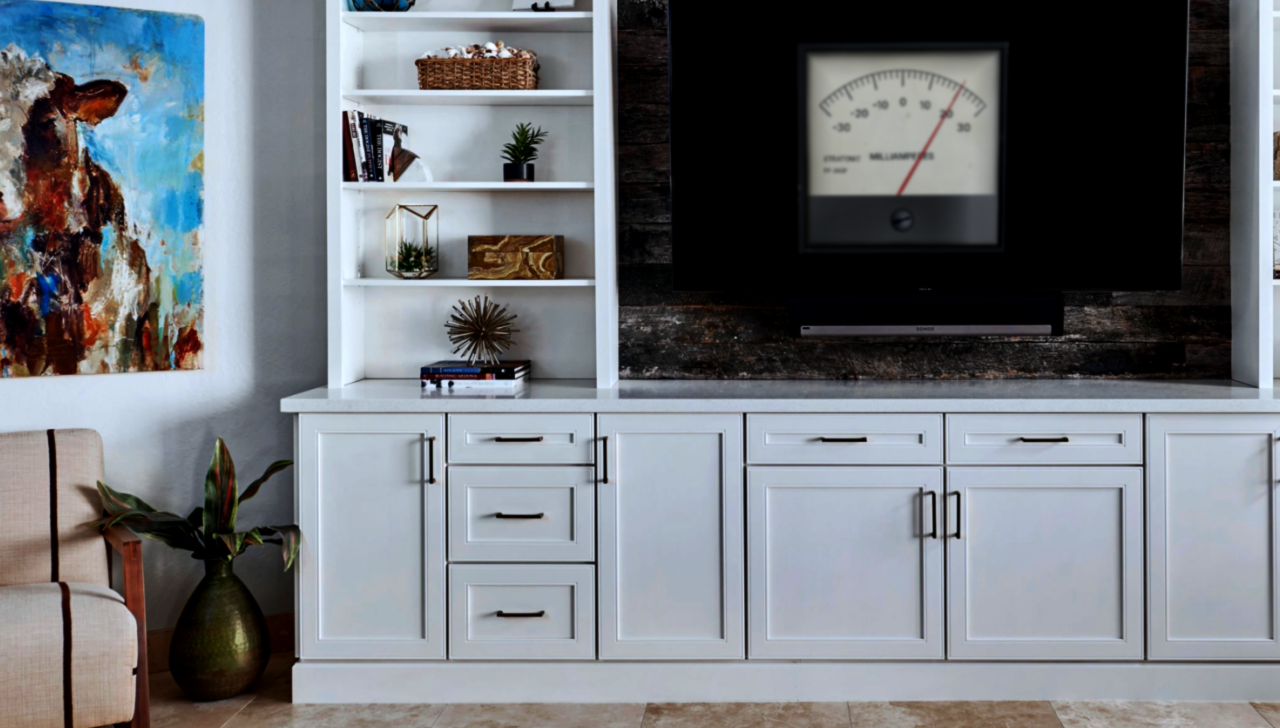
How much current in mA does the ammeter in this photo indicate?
20 mA
